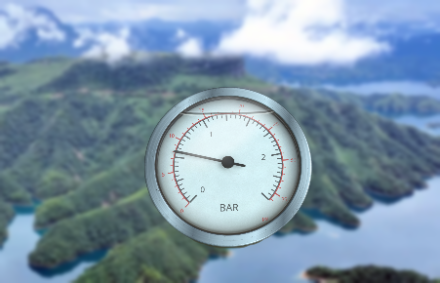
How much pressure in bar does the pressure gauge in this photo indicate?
0.55 bar
